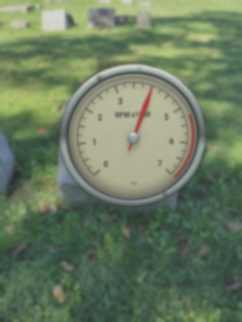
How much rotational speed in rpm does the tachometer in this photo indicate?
4000 rpm
